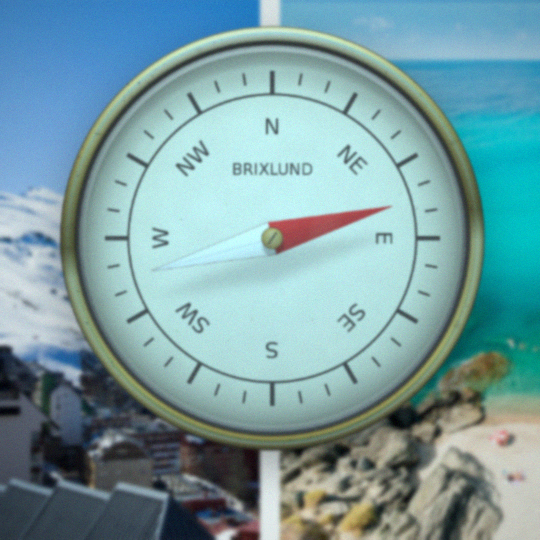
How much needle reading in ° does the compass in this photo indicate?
75 °
